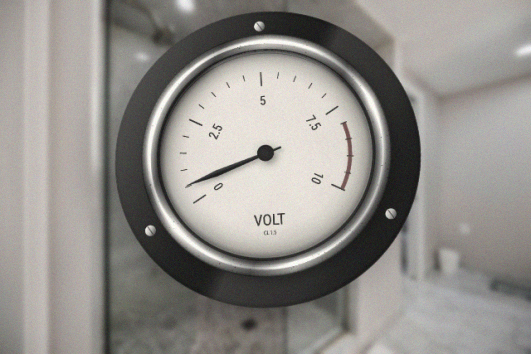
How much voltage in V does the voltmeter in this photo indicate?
0.5 V
